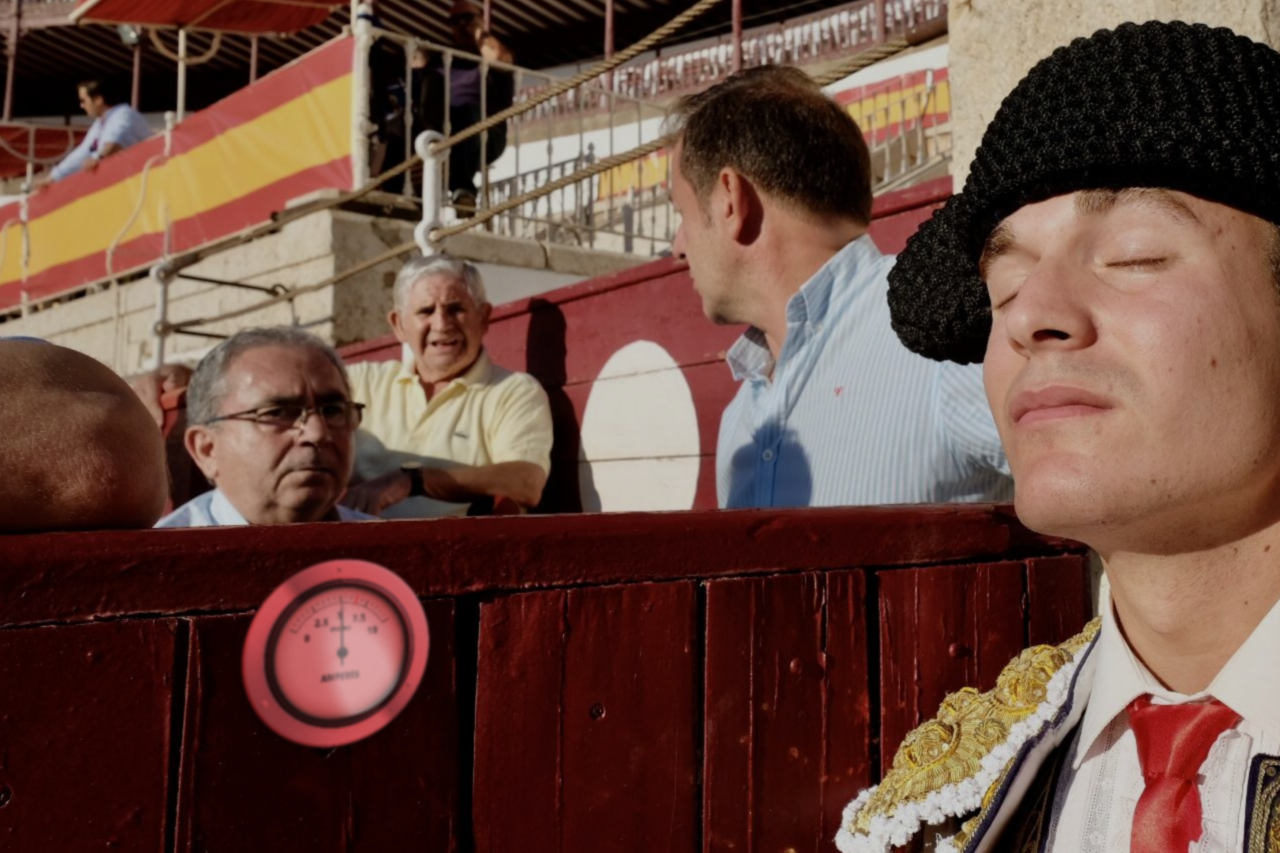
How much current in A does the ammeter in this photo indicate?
5 A
